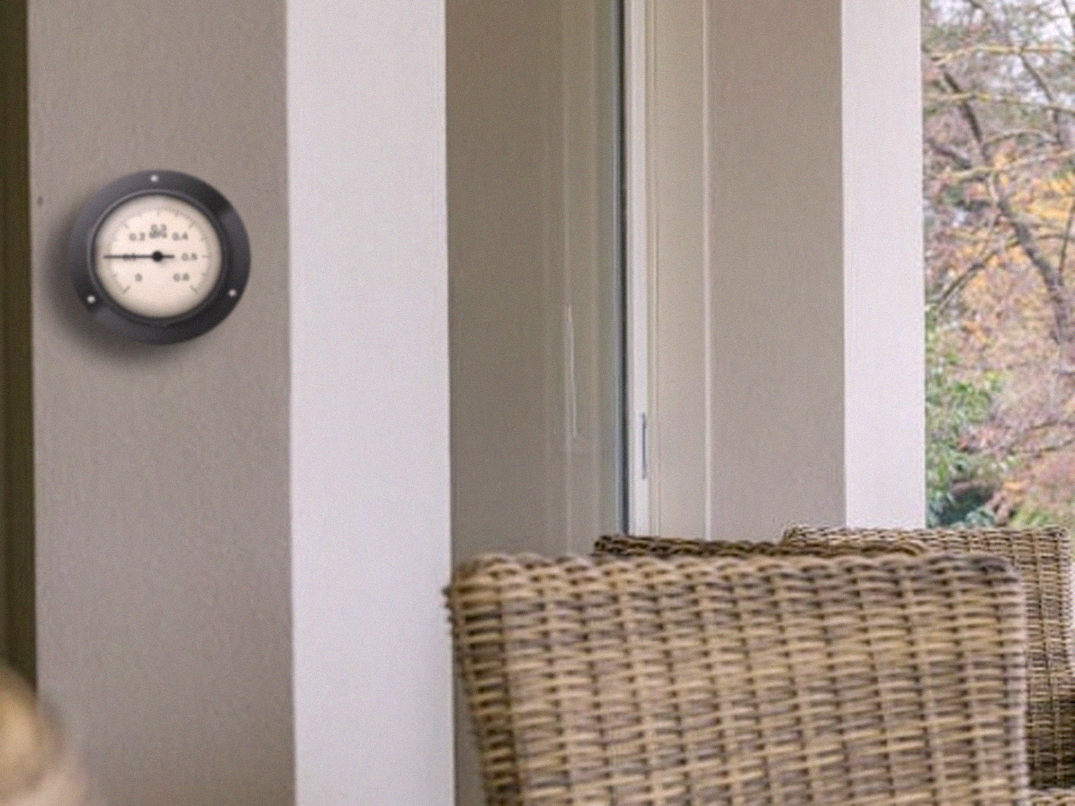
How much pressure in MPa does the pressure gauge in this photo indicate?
0.1 MPa
